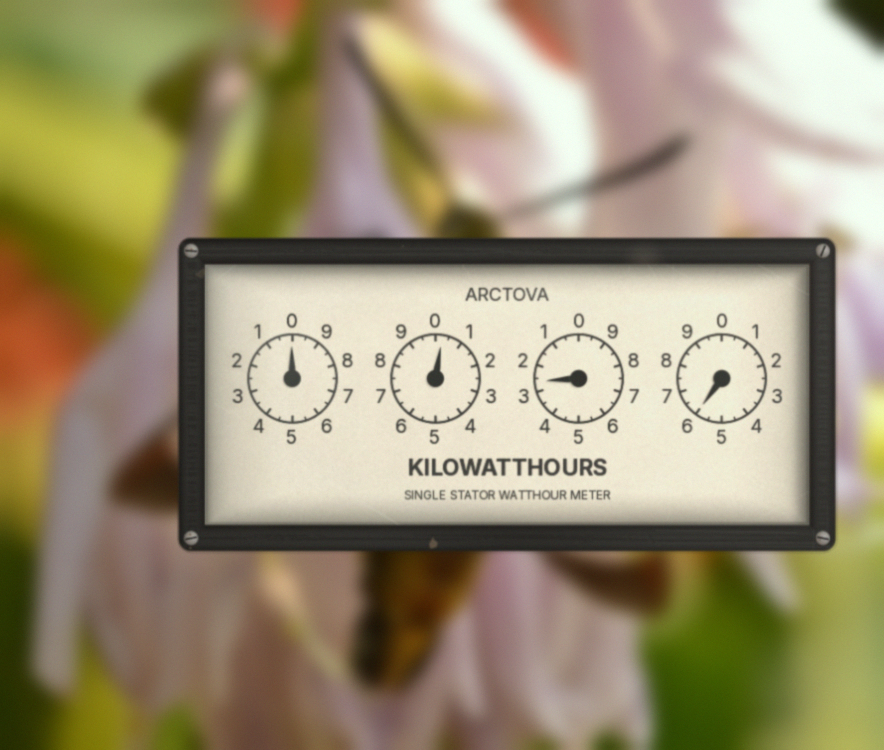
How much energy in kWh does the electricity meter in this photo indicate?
26 kWh
